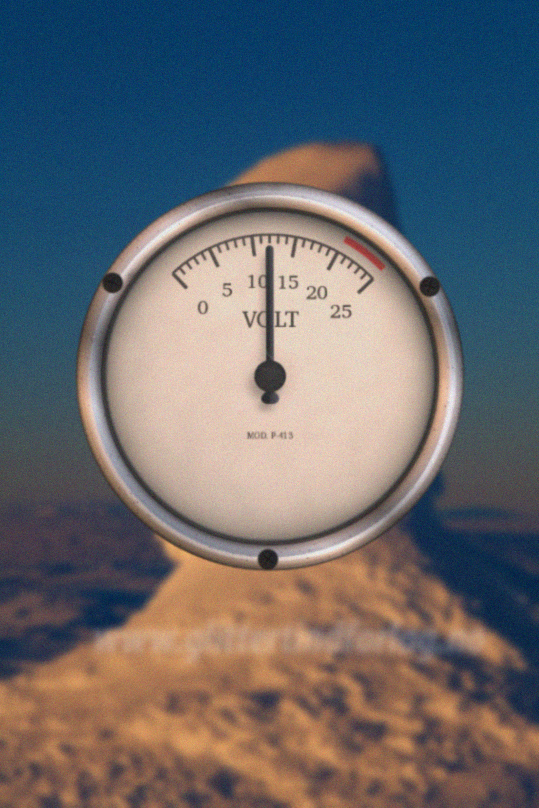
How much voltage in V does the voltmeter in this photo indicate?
12 V
